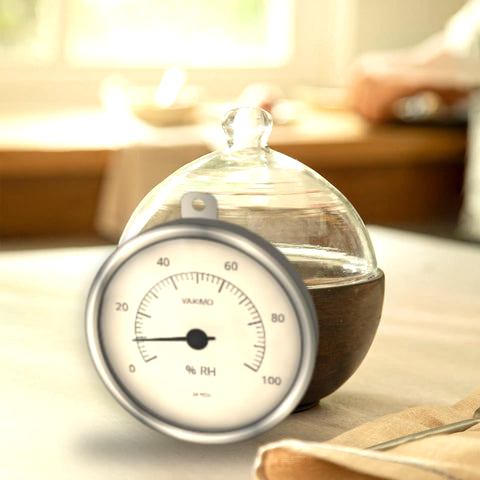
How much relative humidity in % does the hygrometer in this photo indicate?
10 %
